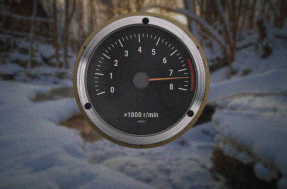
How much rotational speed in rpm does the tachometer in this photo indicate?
7400 rpm
